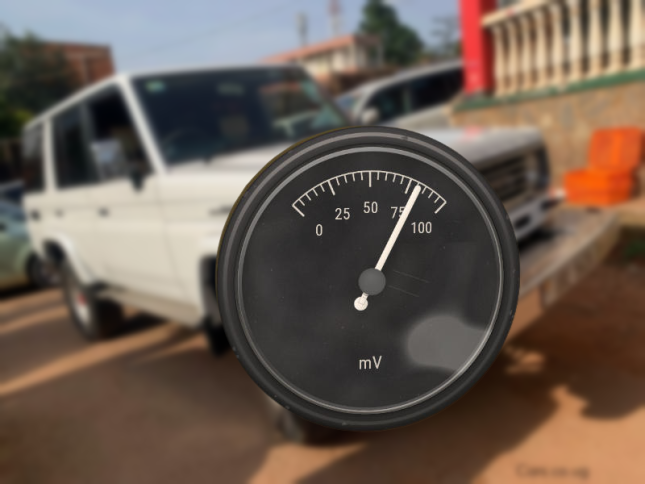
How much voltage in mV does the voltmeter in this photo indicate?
80 mV
